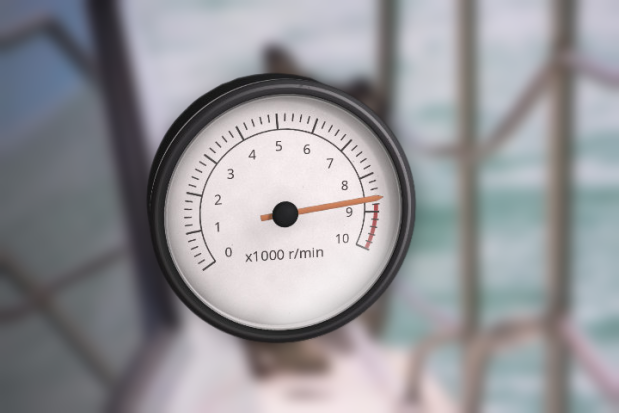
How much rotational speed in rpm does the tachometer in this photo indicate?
8600 rpm
